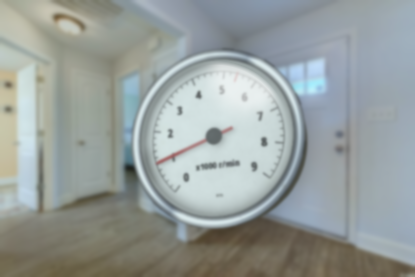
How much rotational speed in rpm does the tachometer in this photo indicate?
1000 rpm
